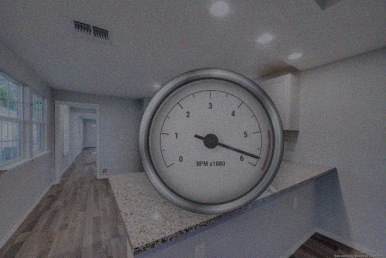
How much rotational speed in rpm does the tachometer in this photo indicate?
5750 rpm
